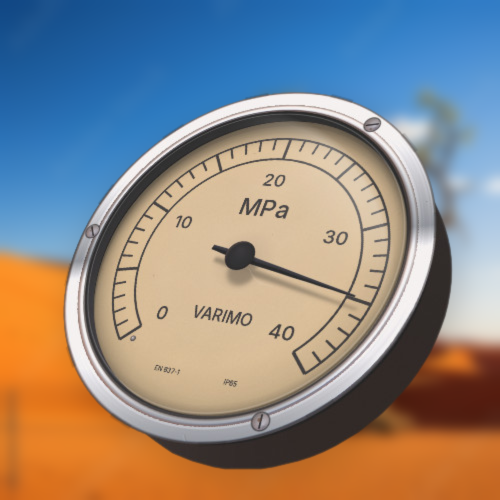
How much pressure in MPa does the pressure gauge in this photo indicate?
35 MPa
